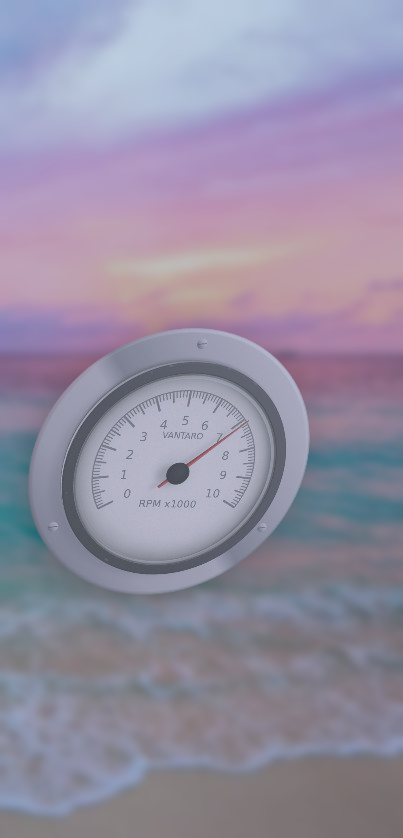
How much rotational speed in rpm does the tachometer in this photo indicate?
7000 rpm
